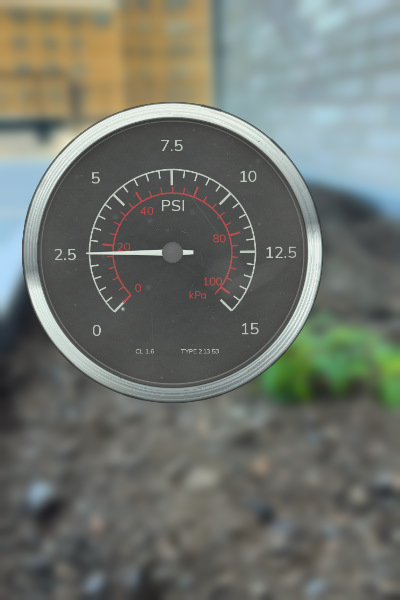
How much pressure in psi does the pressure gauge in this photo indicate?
2.5 psi
